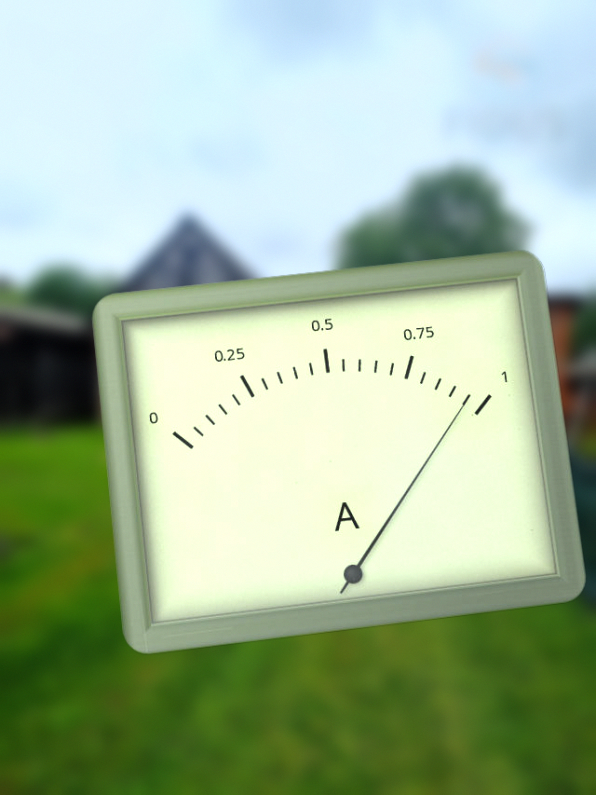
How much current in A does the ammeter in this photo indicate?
0.95 A
